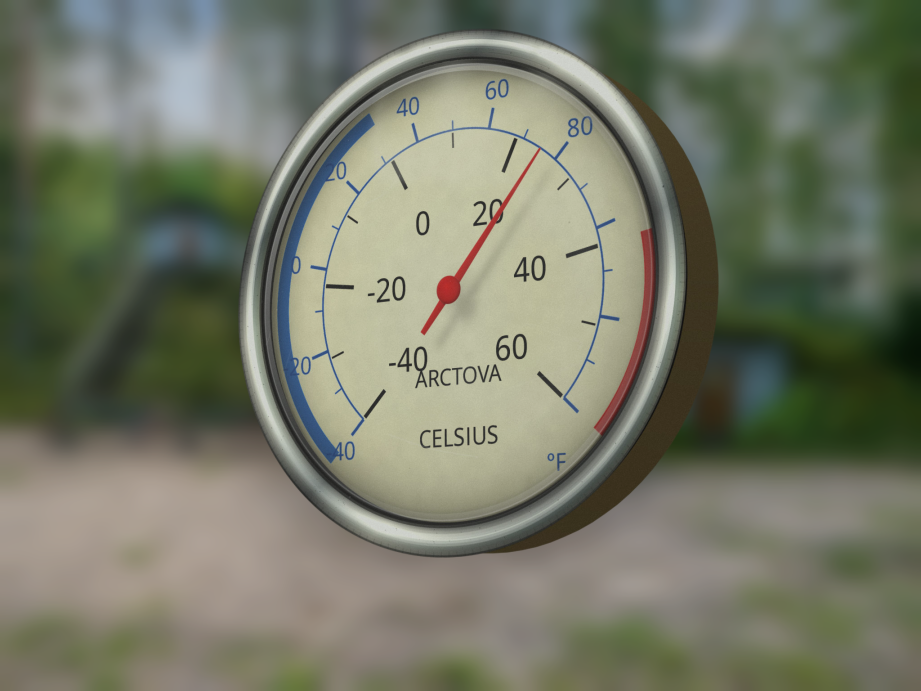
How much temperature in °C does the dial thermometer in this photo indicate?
25 °C
